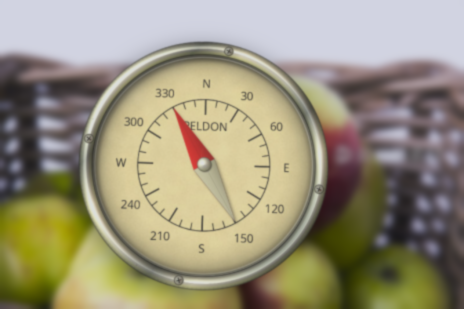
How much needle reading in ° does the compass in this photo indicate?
330 °
